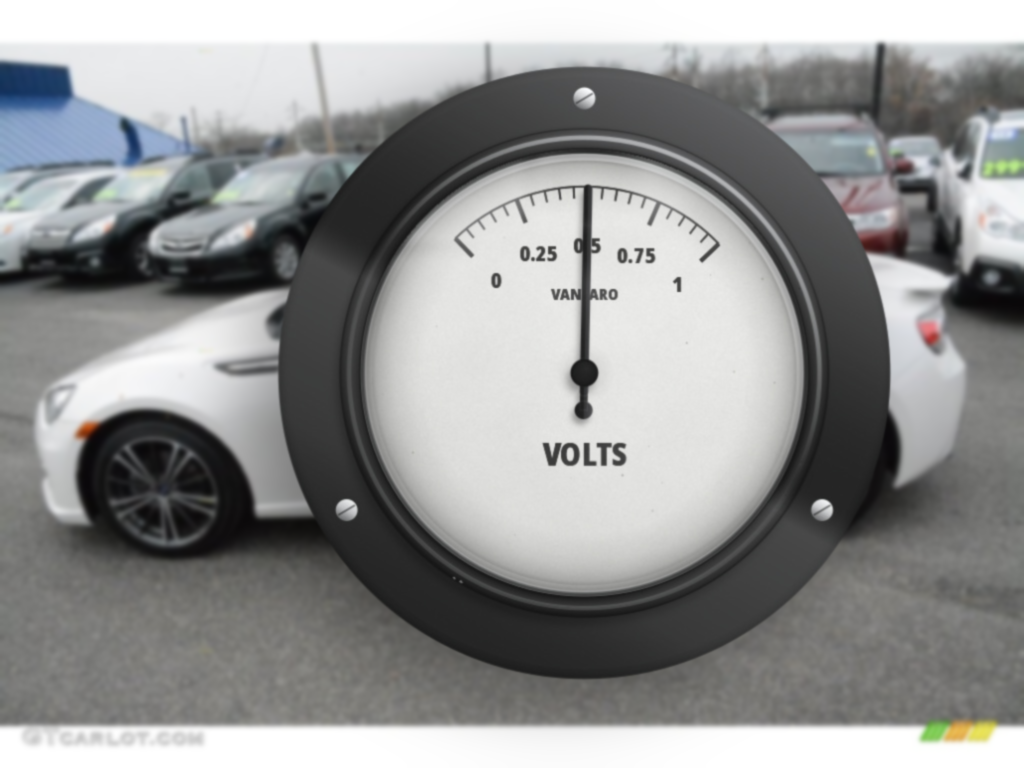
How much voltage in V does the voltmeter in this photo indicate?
0.5 V
